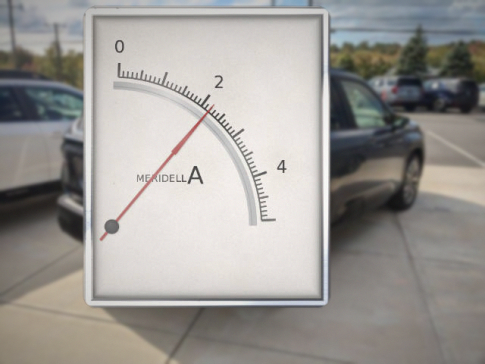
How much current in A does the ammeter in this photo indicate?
2.2 A
